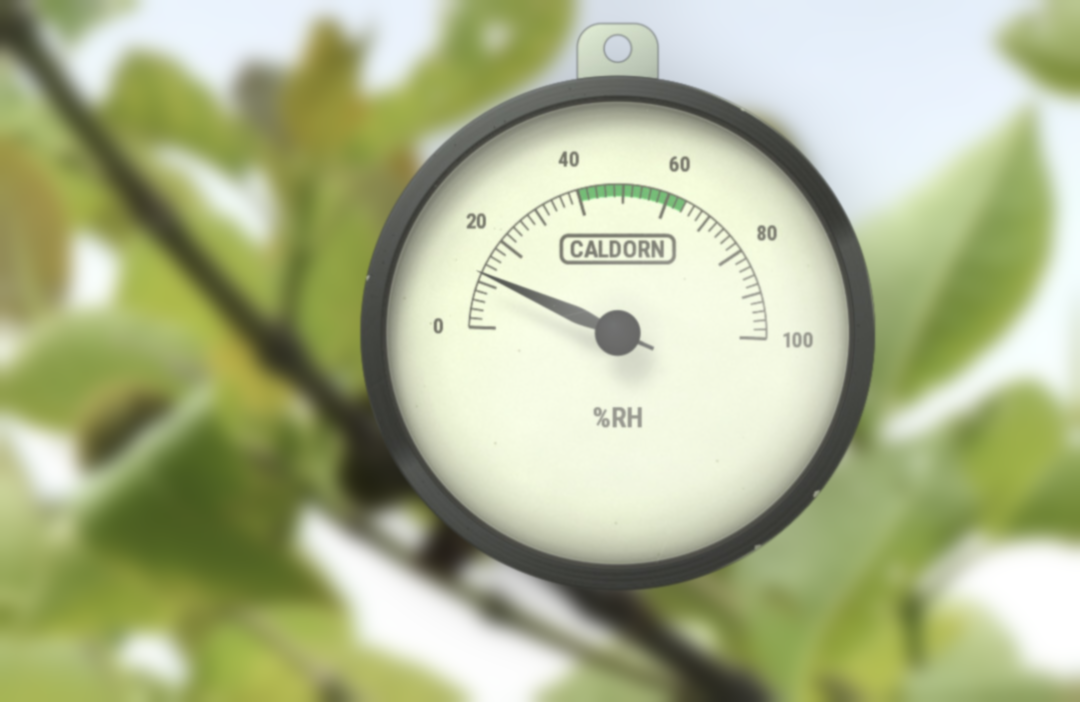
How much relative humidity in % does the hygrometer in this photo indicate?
12 %
